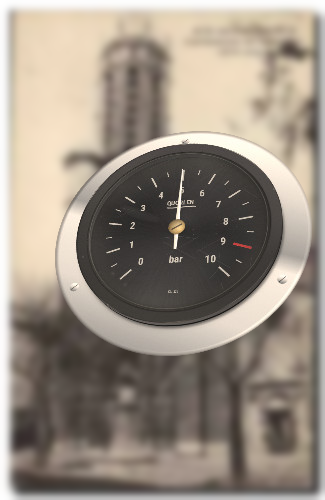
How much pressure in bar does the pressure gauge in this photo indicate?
5 bar
